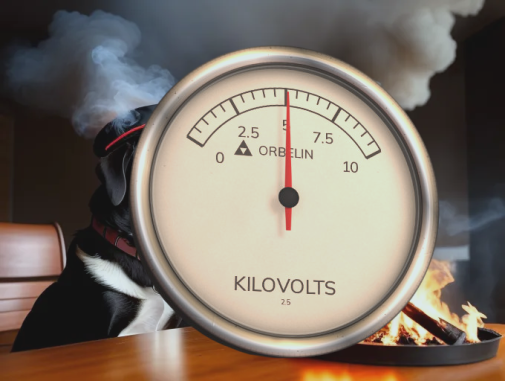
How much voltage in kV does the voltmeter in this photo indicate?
5 kV
